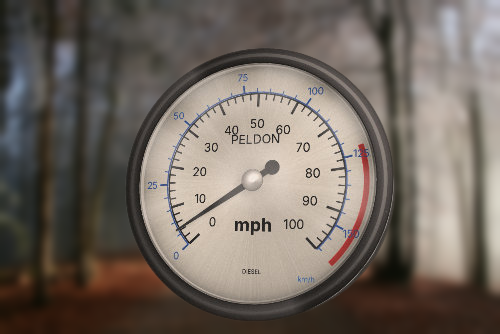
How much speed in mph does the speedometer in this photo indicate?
4 mph
